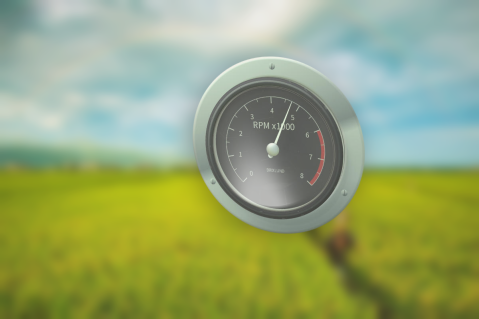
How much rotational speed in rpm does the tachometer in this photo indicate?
4750 rpm
